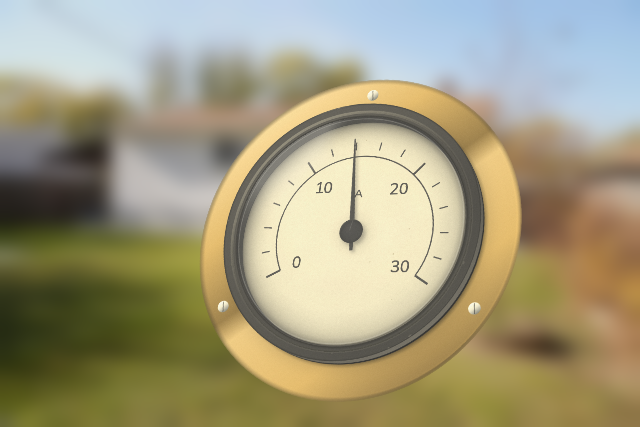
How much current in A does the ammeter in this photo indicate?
14 A
